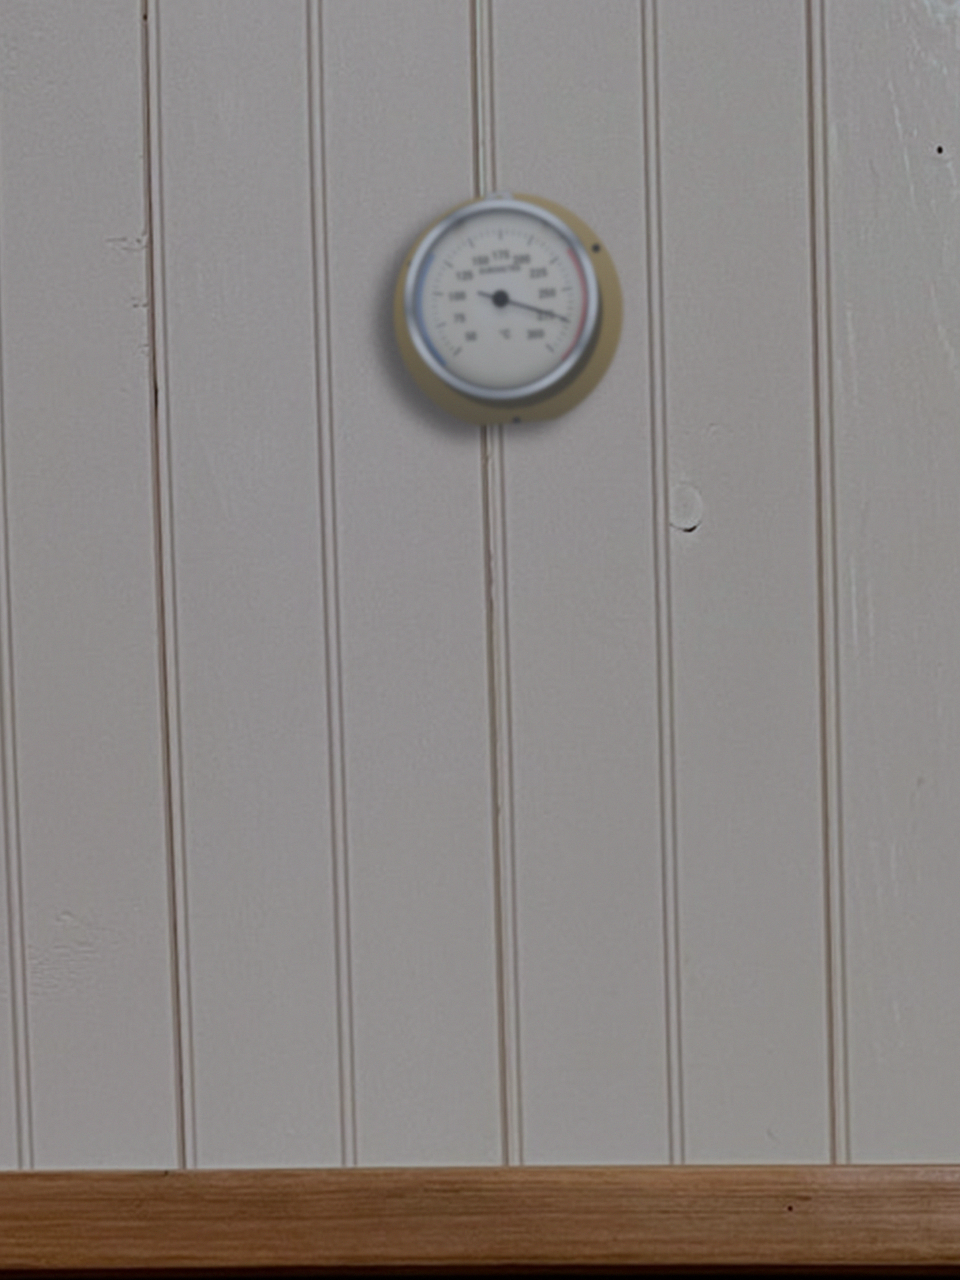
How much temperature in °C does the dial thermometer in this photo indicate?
275 °C
